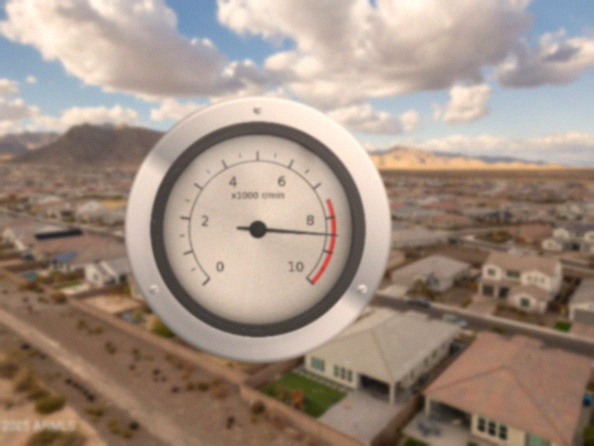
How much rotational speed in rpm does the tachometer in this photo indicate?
8500 rpm
